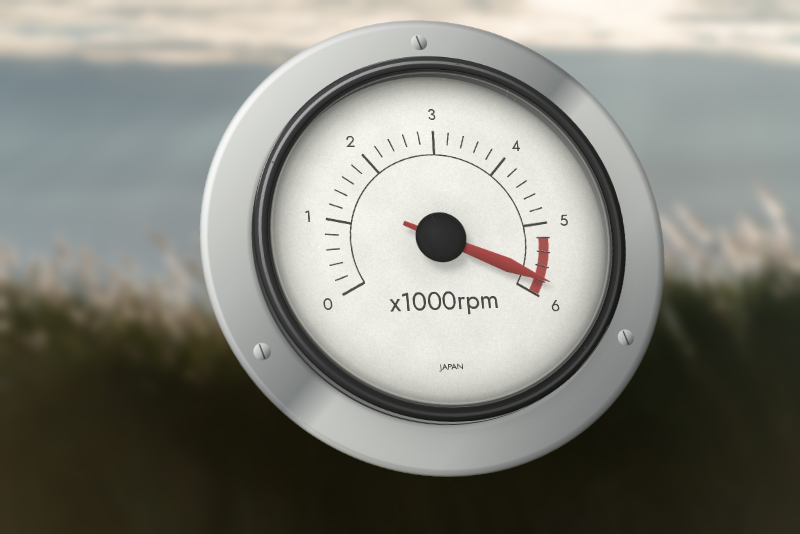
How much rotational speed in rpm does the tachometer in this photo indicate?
5800 rpm
